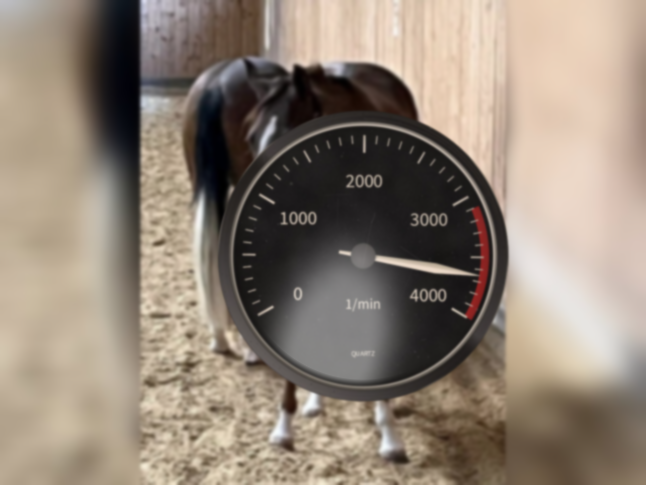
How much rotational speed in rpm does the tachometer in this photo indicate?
3650 rpm
